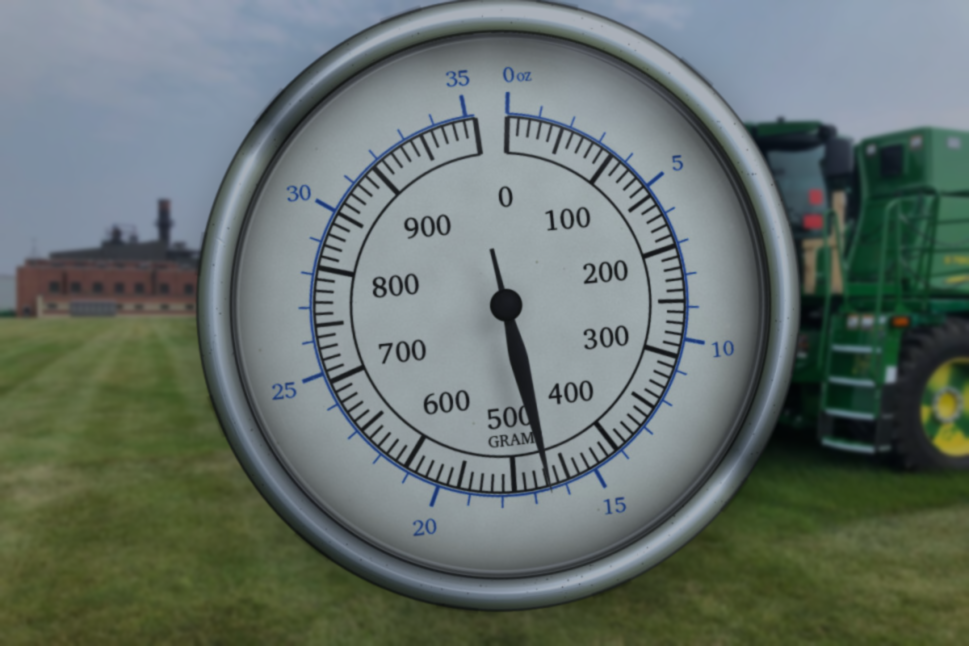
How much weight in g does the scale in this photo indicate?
470 g
